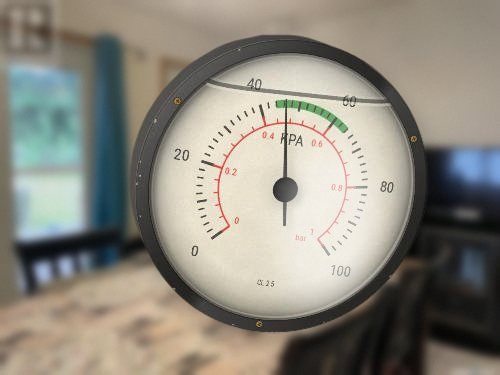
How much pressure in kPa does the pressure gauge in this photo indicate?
46 kPa
